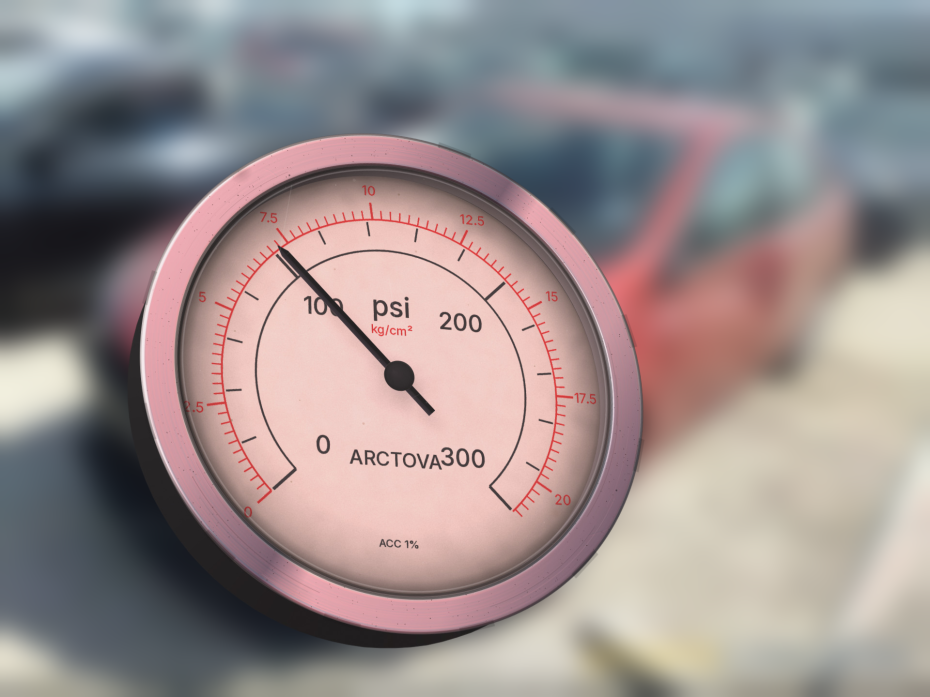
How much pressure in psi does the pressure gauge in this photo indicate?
100 psi
